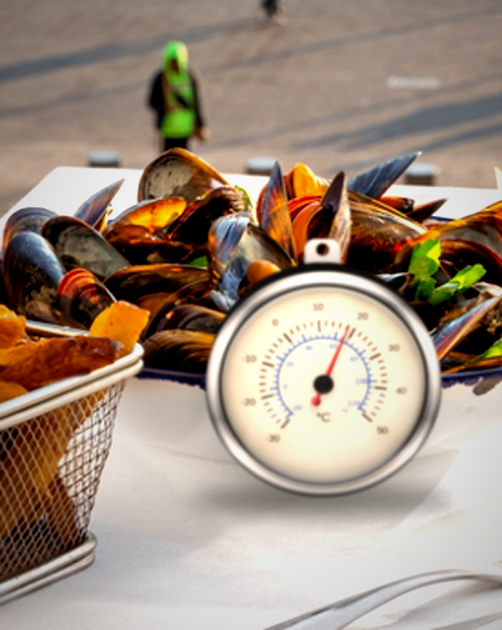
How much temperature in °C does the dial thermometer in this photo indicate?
18 °C
